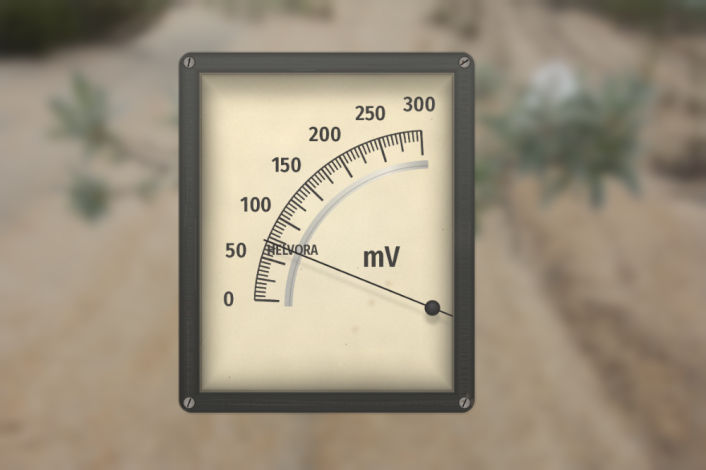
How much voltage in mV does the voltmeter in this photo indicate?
70 mV
